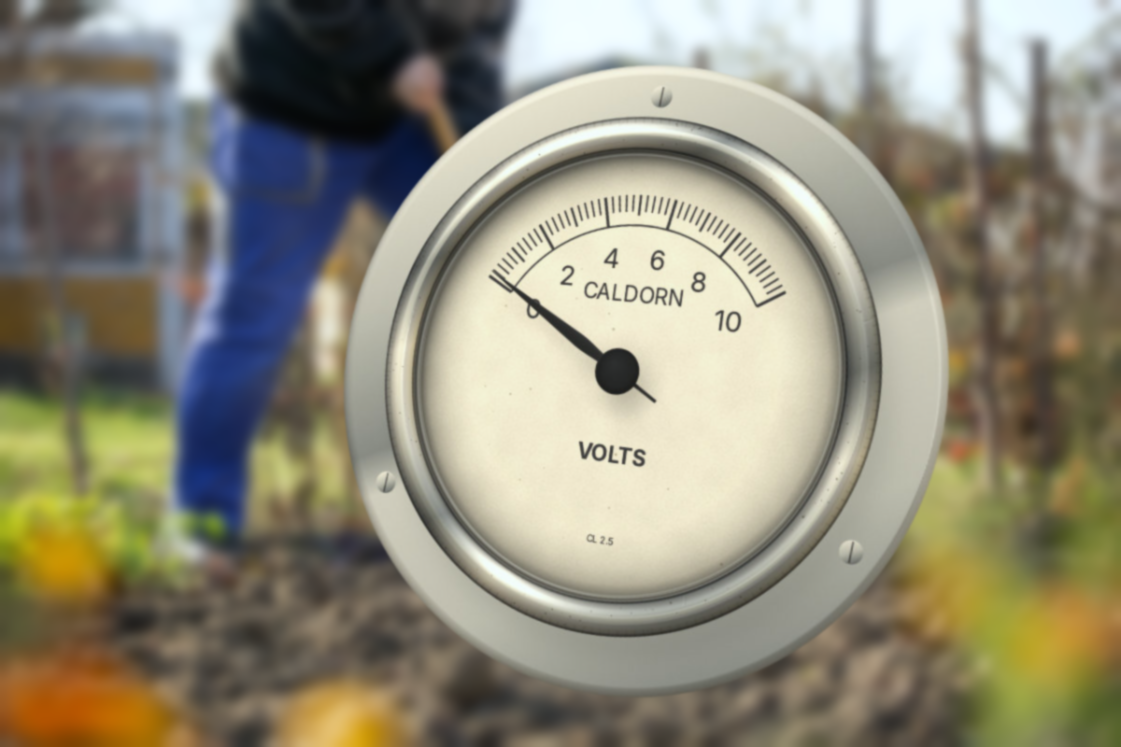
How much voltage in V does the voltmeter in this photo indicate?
0.2 V
